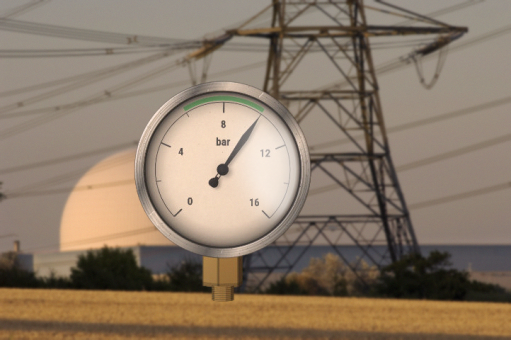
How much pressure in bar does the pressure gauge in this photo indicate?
10 bar
